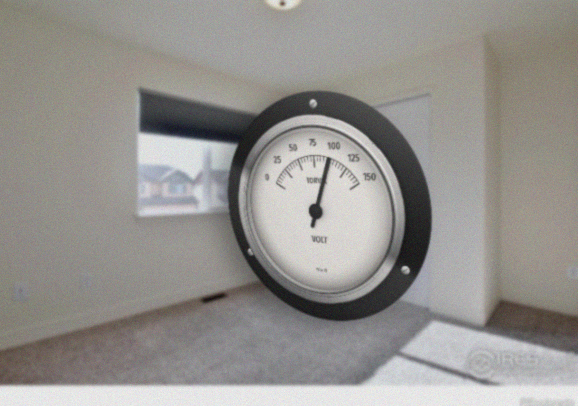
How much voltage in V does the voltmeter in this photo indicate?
100 V
